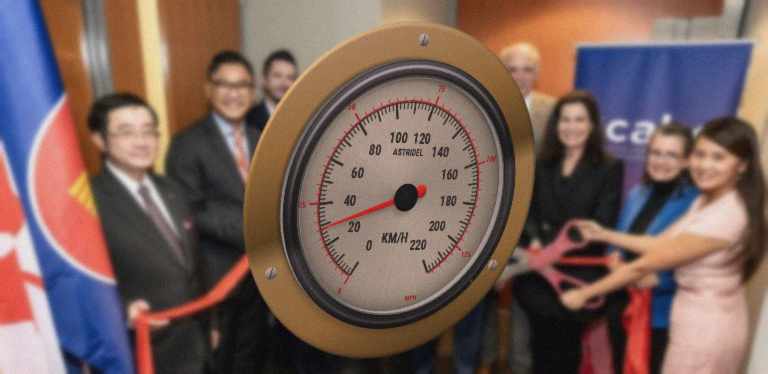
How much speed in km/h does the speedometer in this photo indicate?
30 km/h
